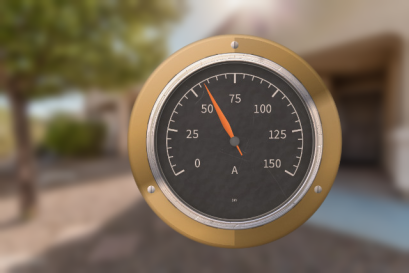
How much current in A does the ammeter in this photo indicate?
57.5 A
